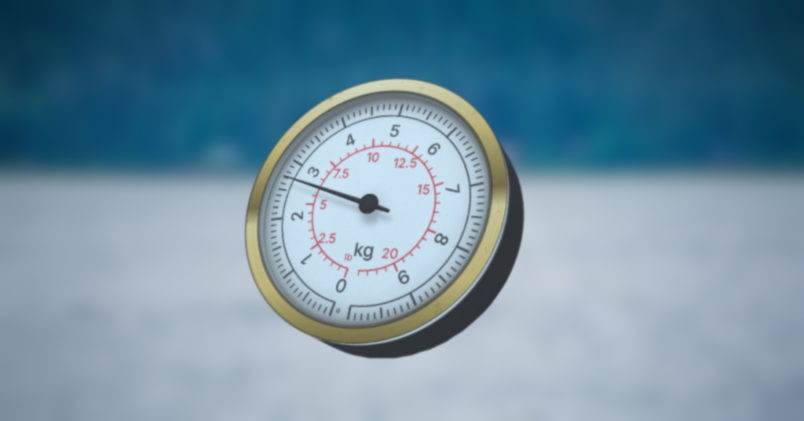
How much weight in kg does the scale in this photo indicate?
2.7 kg
